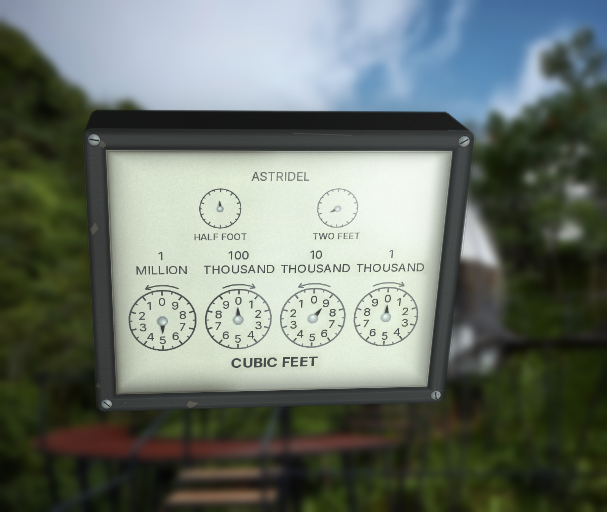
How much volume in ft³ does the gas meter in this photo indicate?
499000 ft³
